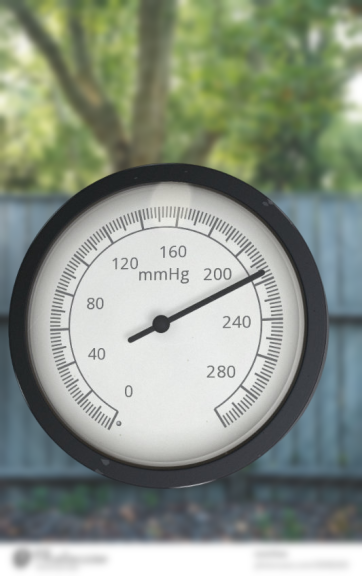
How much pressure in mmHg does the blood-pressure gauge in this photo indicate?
216 mmHg
